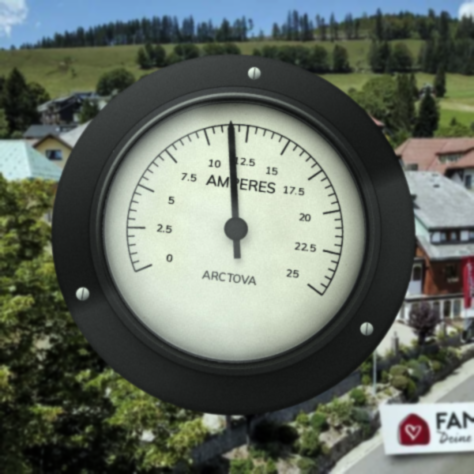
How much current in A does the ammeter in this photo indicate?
11.5 A
